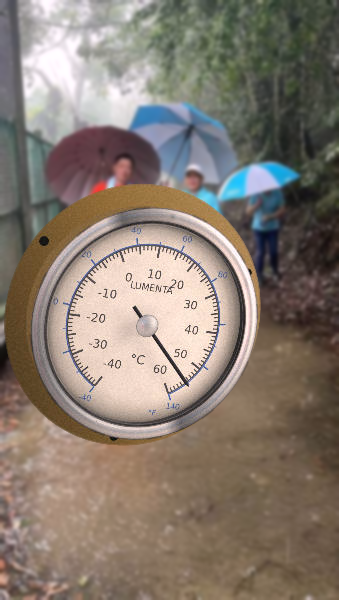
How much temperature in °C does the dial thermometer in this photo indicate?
55 °C
